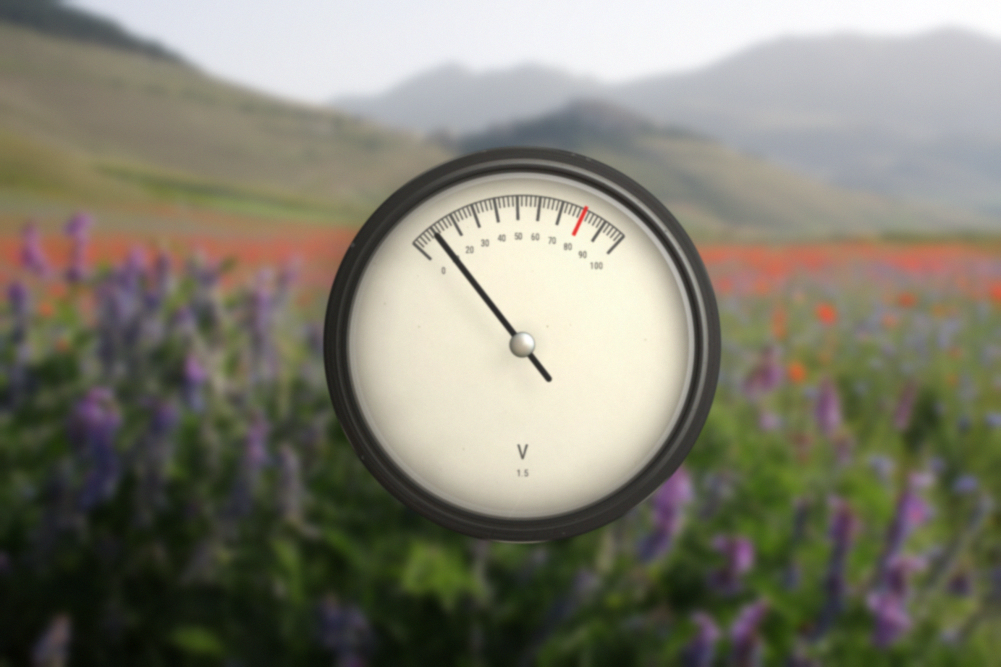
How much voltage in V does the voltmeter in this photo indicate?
10 V
